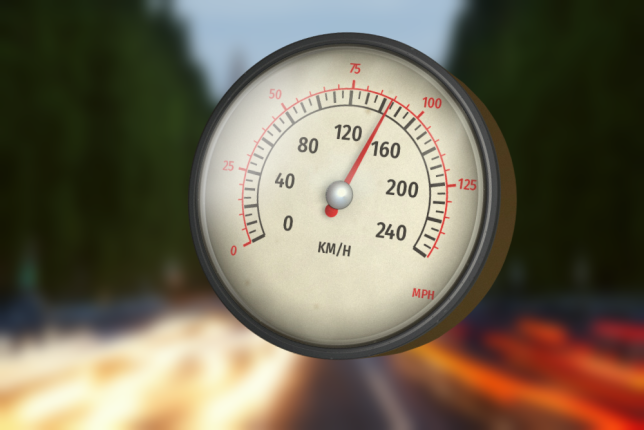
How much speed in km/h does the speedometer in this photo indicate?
145 km/h
